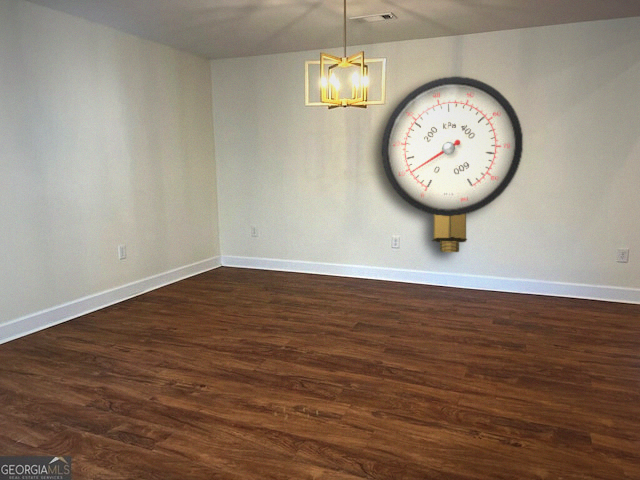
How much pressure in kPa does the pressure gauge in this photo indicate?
60 kPa
